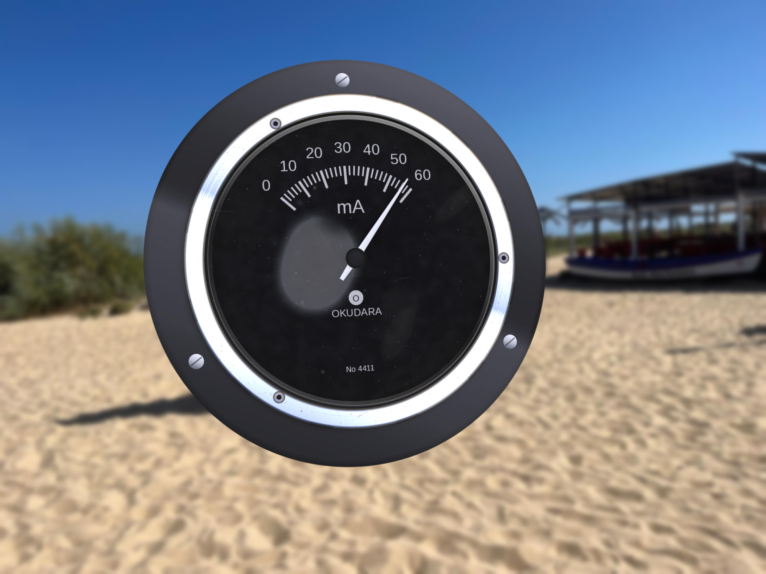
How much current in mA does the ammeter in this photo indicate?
56 mA
